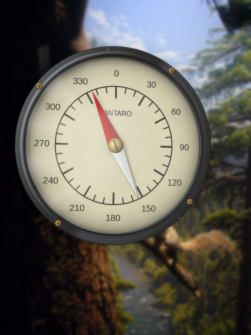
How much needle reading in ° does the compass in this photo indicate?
335 °
